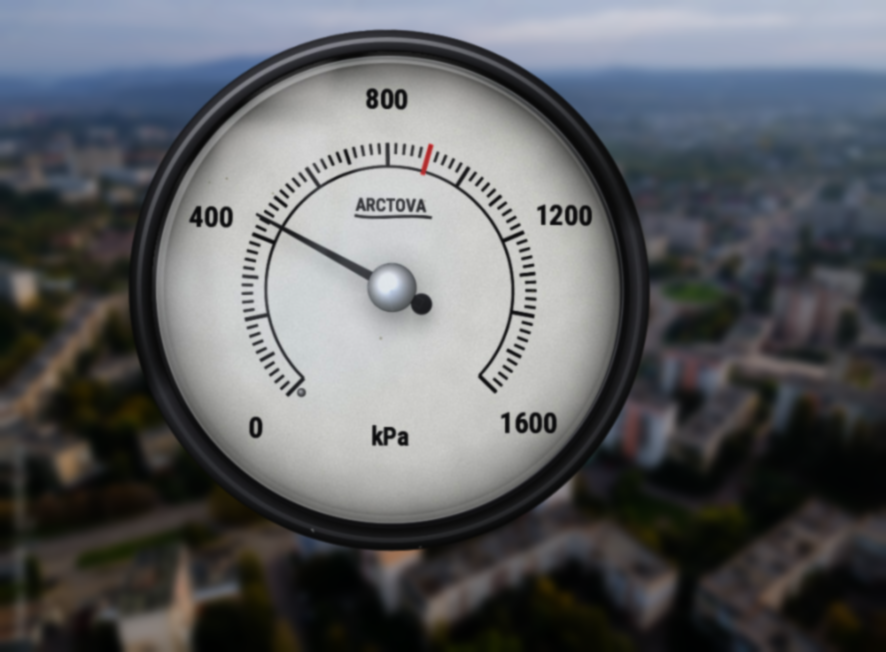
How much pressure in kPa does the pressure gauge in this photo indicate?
440 kPa
